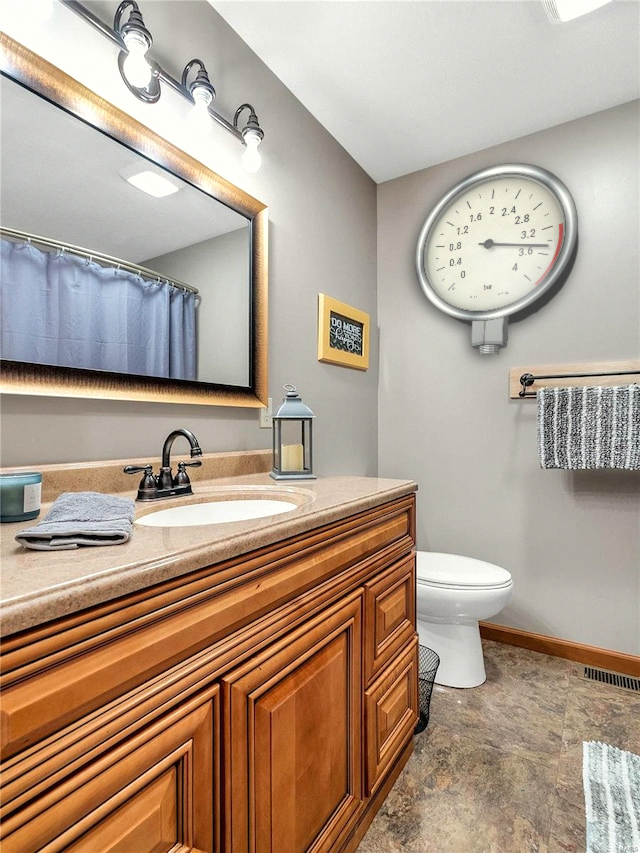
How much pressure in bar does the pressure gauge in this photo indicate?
3.5 bar
